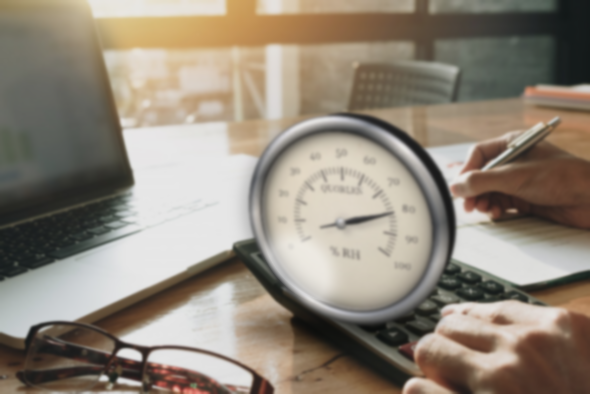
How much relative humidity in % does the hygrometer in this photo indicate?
80 %
